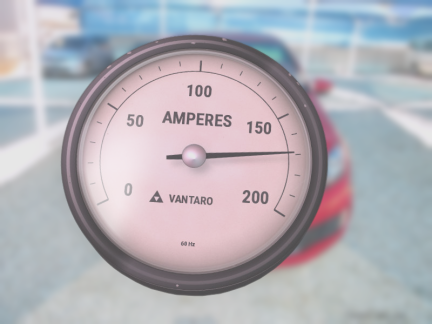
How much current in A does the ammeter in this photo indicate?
170 A
